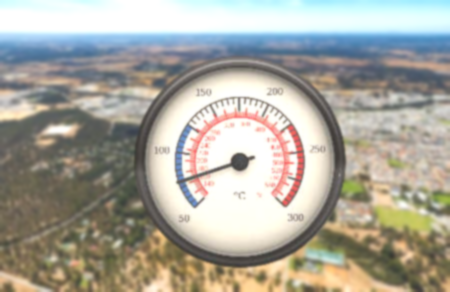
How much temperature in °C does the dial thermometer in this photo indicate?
75 °C
